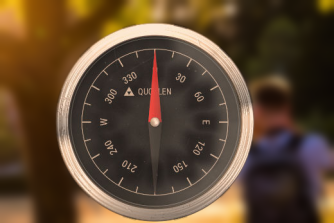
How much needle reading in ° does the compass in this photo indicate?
0 °
